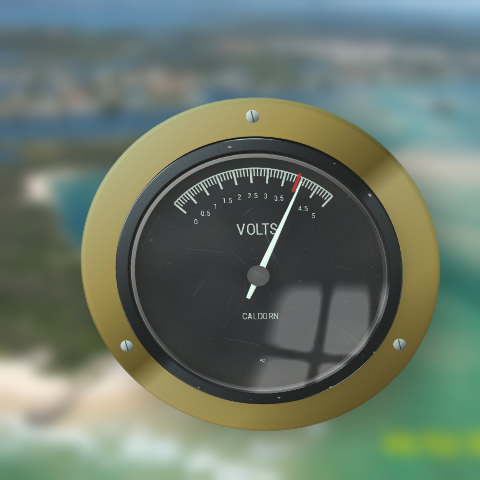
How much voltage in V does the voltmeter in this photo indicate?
4 V
